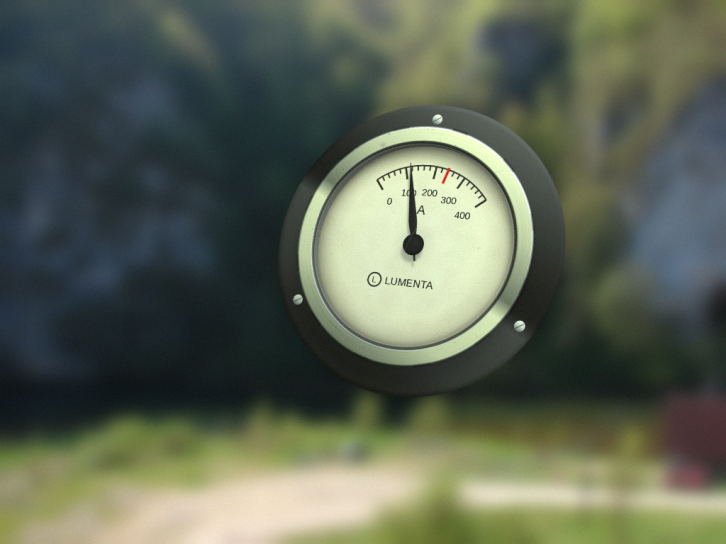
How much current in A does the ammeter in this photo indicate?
120 A
